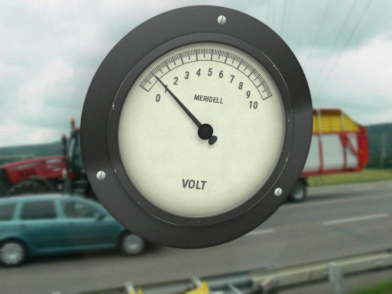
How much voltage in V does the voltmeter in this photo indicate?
1 V
